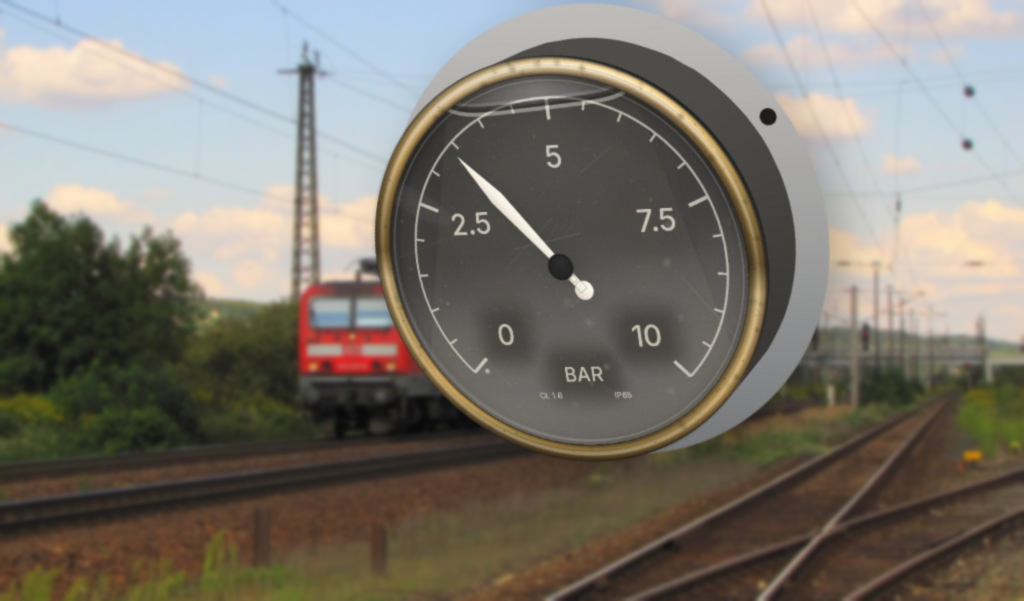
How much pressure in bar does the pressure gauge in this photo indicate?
3.5 bar
